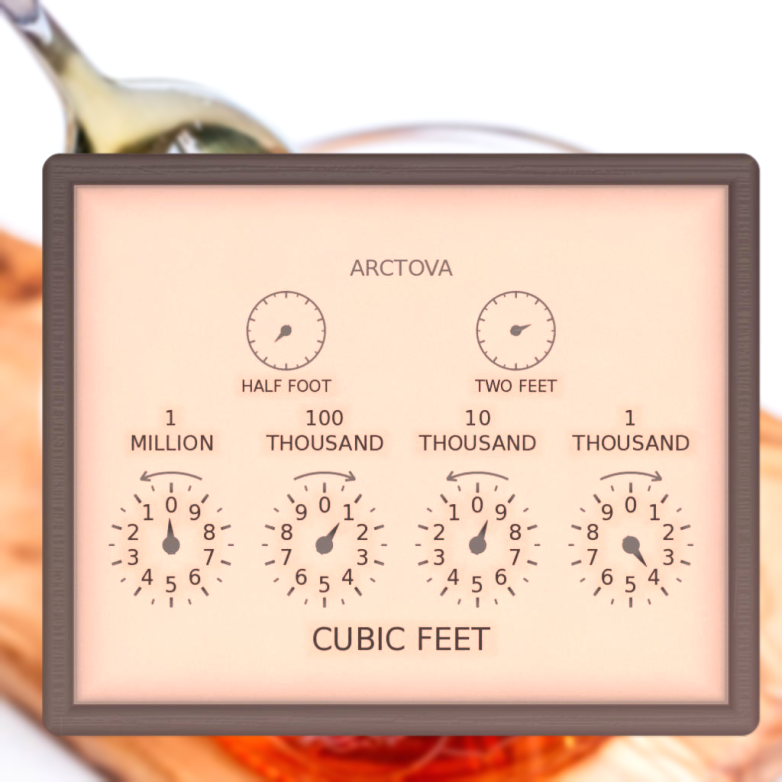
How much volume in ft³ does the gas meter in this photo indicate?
9400 ft³
